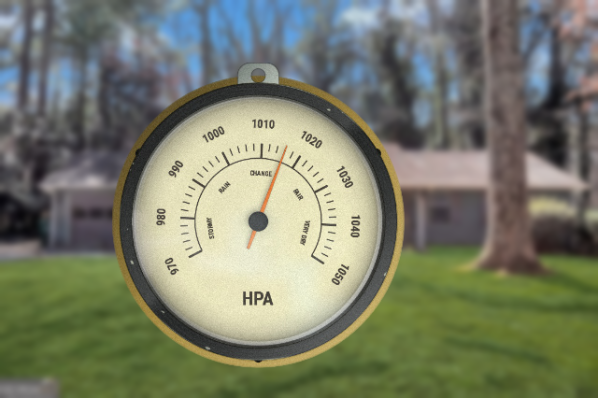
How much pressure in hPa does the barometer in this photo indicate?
1016 hPa
